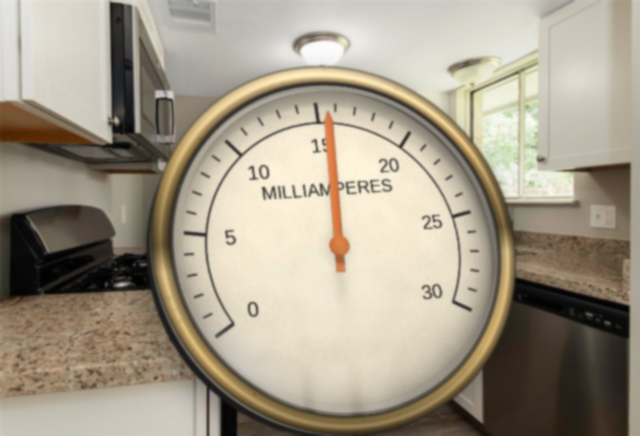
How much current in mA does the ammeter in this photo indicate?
15.5 mA
